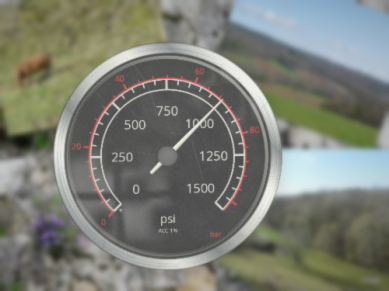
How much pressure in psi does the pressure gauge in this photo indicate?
1000 psi
